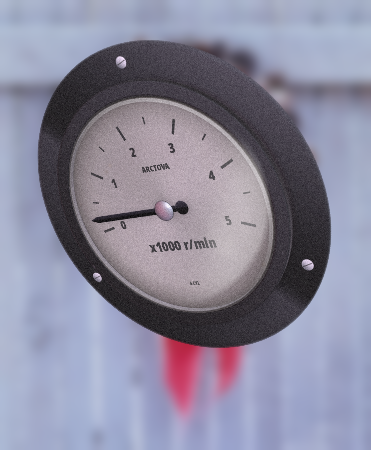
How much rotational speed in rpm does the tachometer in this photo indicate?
250 rpm
